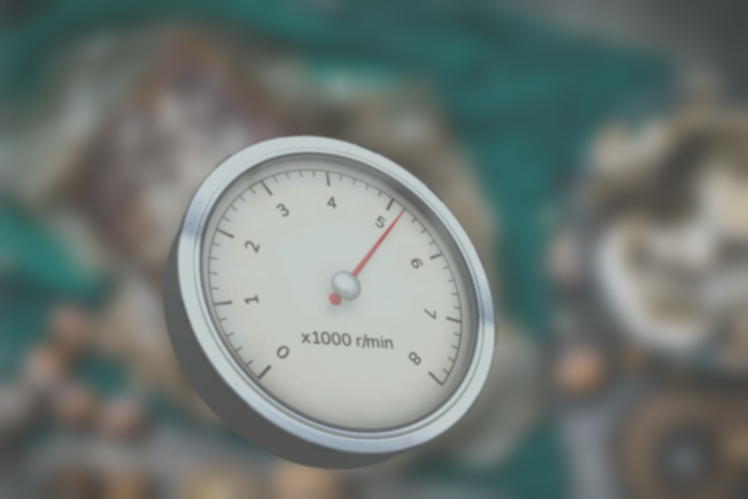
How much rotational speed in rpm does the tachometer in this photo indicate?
5200 rpm
